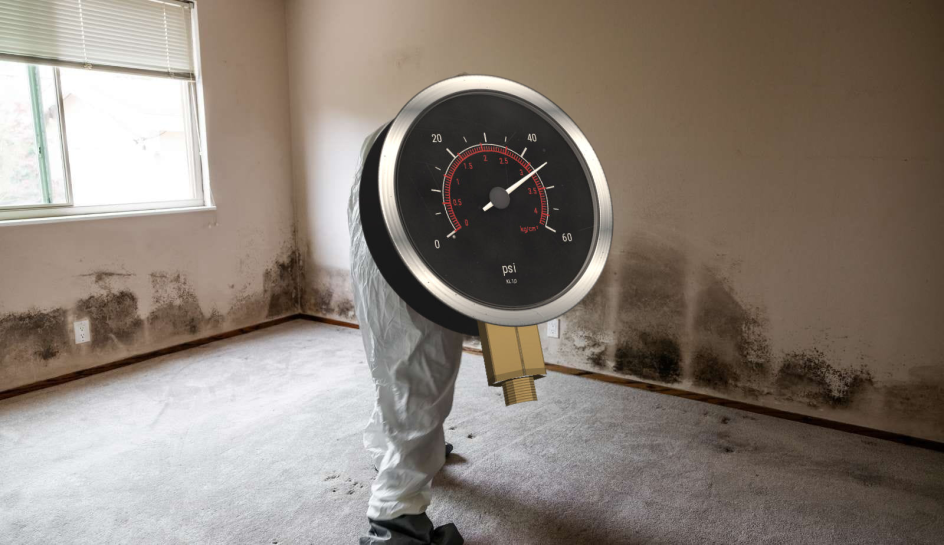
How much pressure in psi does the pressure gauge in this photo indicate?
45 psi
